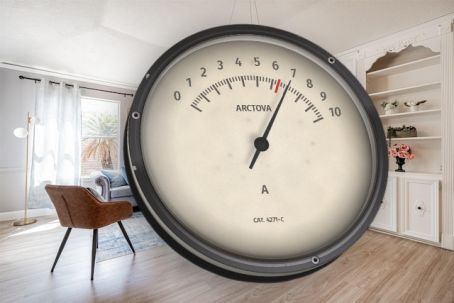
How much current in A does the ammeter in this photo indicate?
7 A
